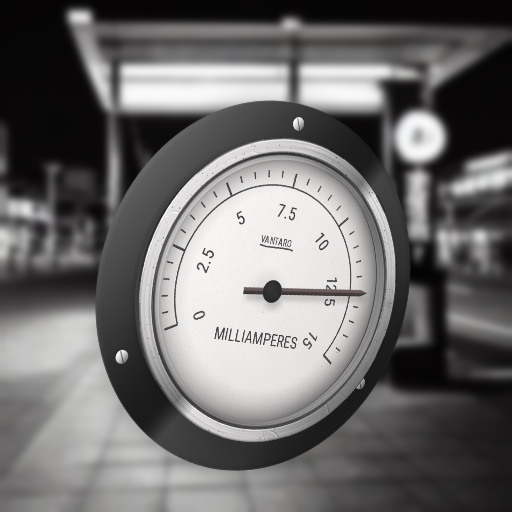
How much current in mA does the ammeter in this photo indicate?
12.5 mA
